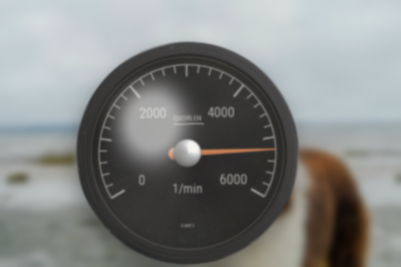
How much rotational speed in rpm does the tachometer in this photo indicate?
5200 rpm
